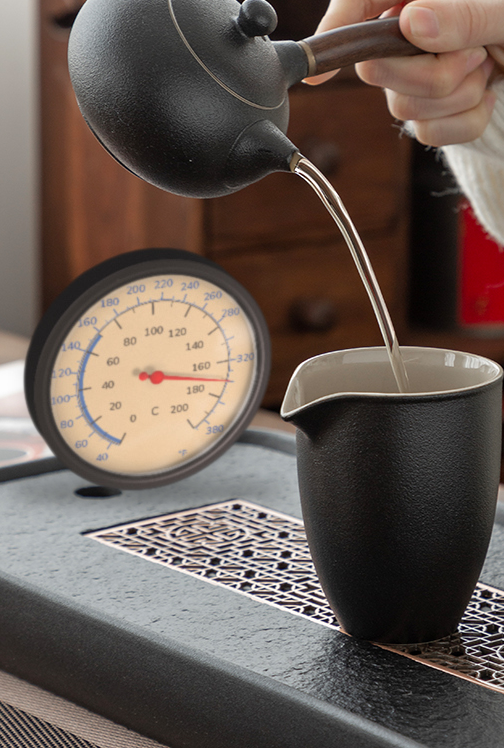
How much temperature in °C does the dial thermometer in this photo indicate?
170 °C
